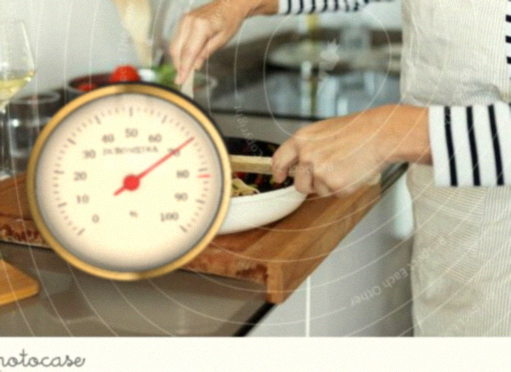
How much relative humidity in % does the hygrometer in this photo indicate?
70 %
